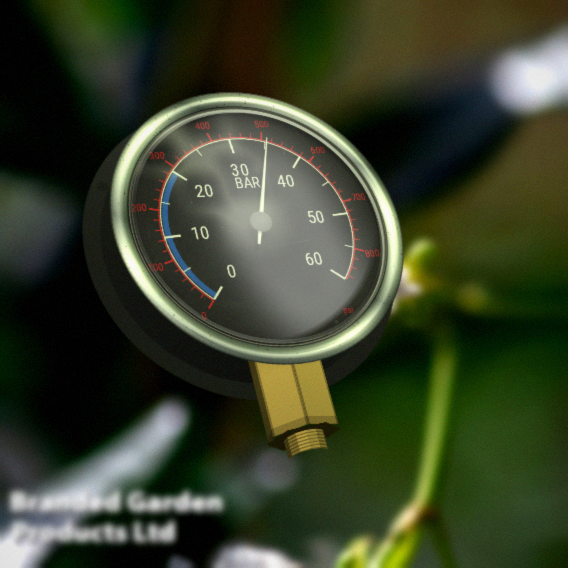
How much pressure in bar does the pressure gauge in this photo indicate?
35 bar
